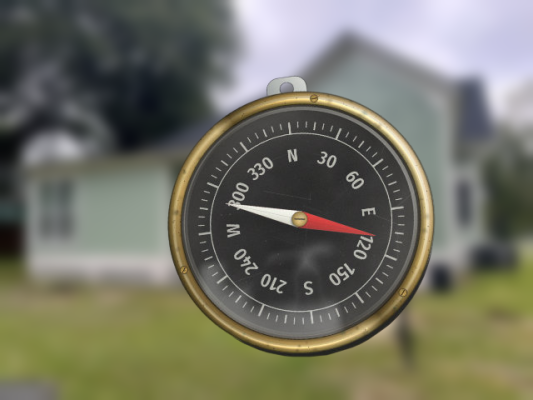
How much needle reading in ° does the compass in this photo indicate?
110 °
